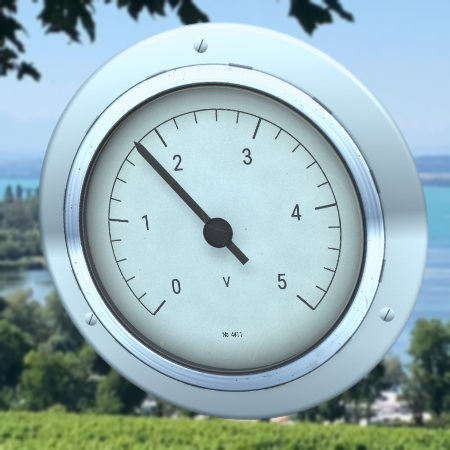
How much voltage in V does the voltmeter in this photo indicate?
1.8 V
